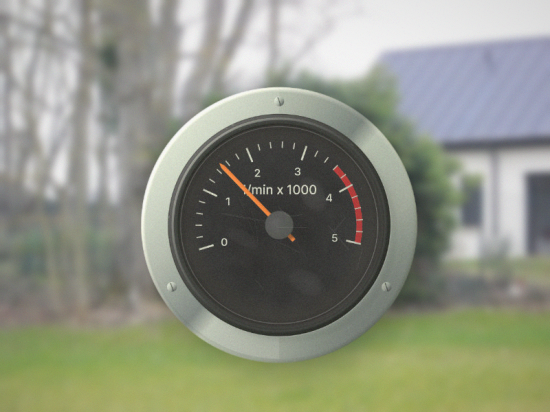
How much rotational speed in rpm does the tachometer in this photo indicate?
1500 rpm
